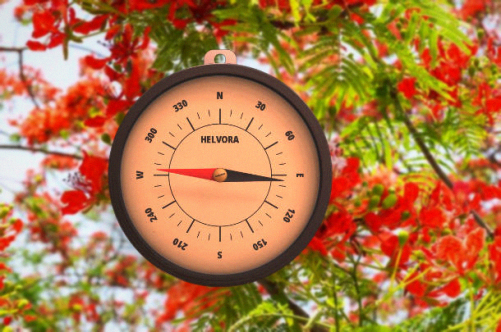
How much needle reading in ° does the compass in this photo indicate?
275 °
